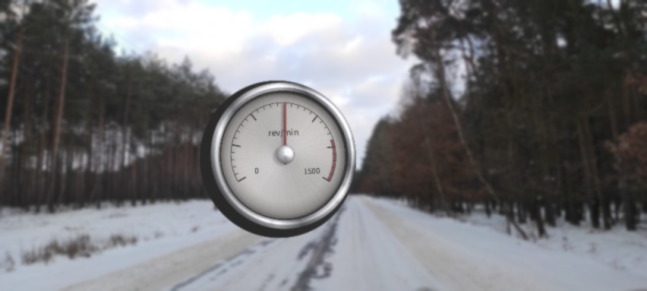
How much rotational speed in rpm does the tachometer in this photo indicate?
750 rpm
